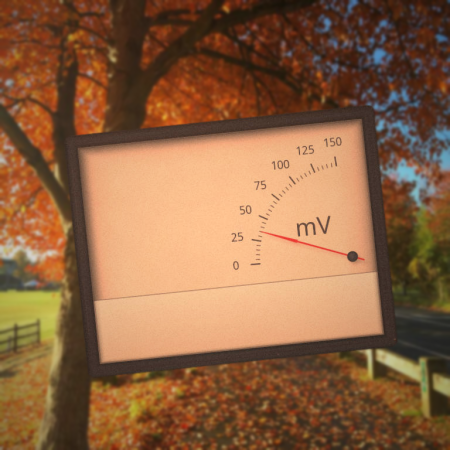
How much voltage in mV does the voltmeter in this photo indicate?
35 mV
